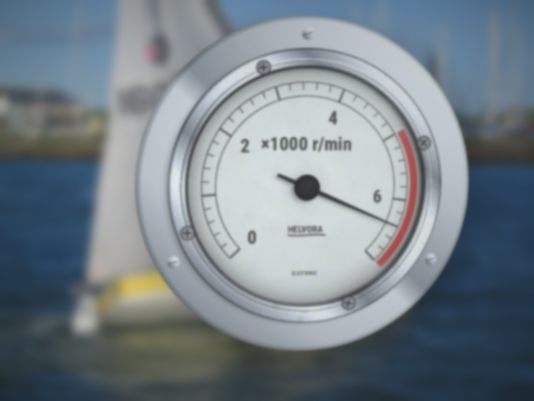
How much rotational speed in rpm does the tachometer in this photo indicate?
6400 rpm
